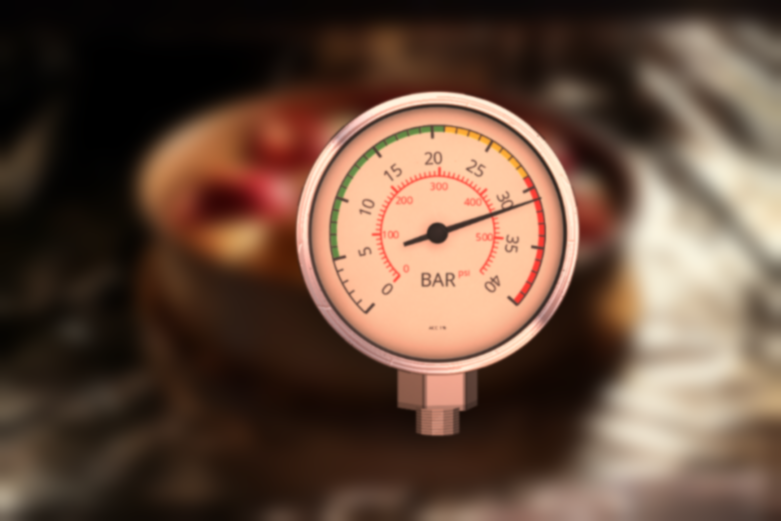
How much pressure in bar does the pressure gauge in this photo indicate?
31 bar
